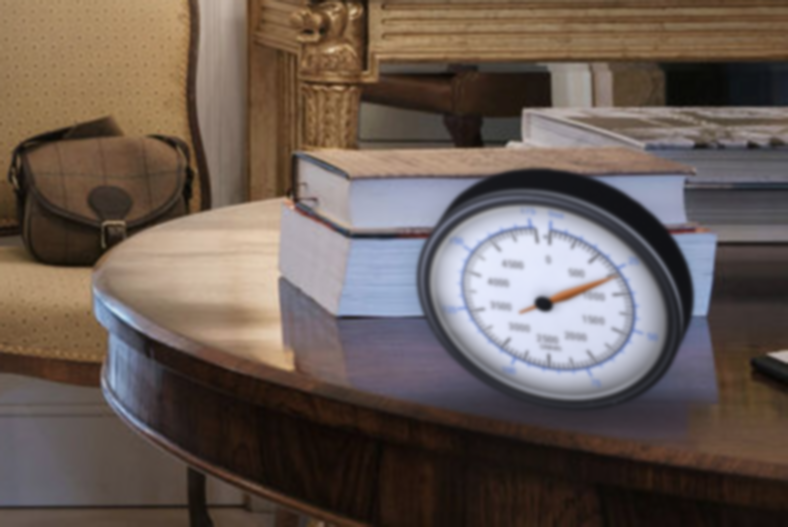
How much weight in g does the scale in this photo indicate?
750 g
